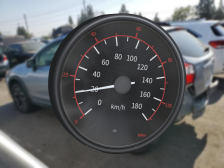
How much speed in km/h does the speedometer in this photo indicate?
20 km/h
